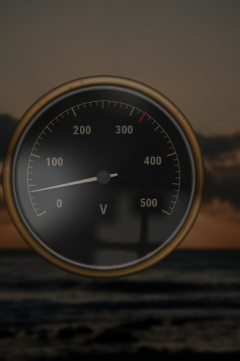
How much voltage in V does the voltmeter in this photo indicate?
40 V
